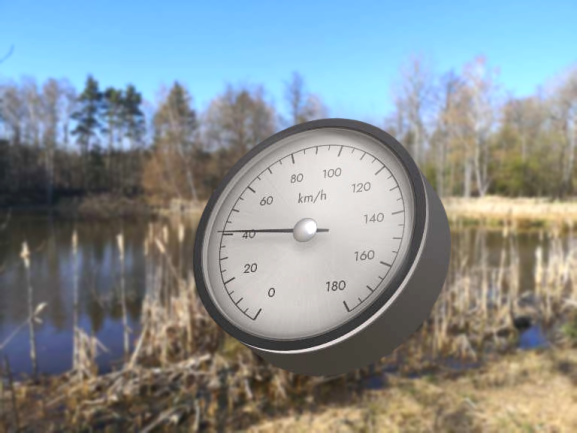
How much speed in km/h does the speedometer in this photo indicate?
40 km/h
